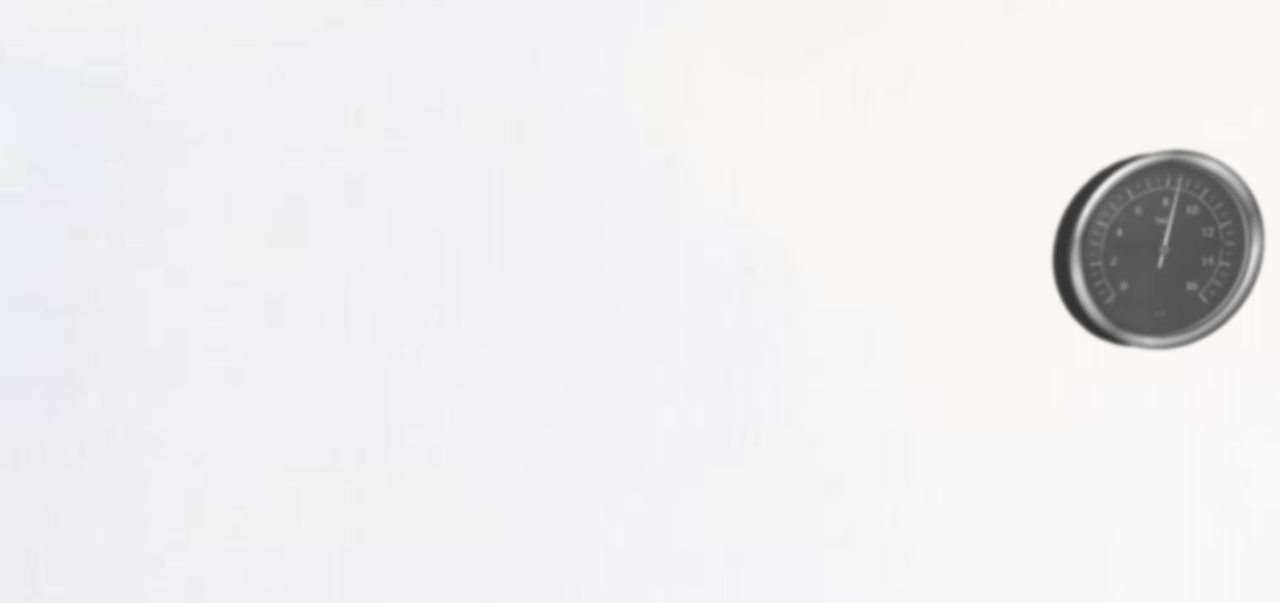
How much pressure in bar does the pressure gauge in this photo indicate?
8.5 bar
